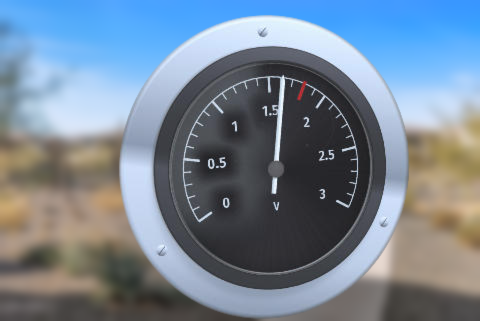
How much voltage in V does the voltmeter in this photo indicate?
1.6 V
